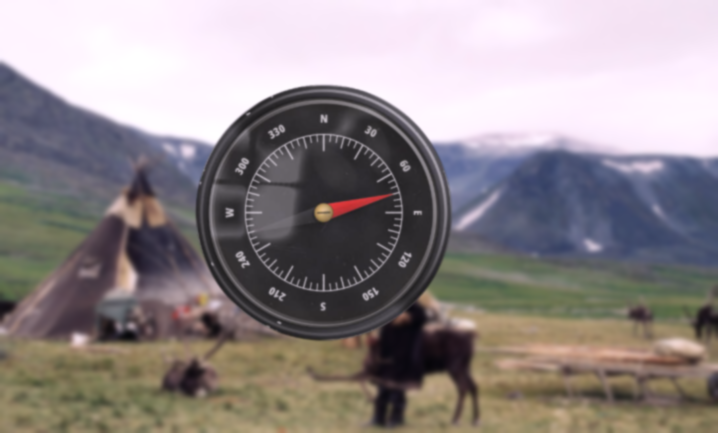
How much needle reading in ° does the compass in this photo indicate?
75 °
